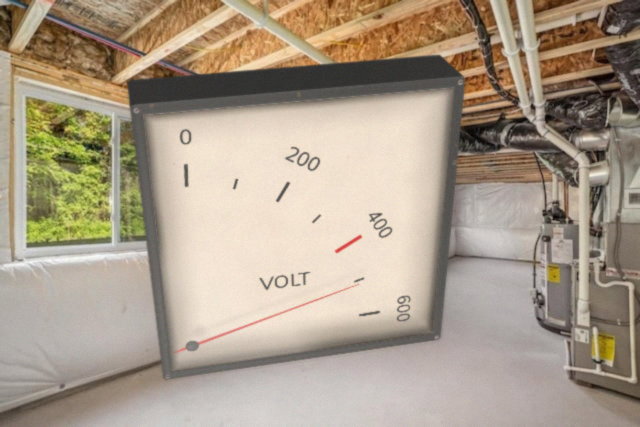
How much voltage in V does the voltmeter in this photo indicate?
500 V
